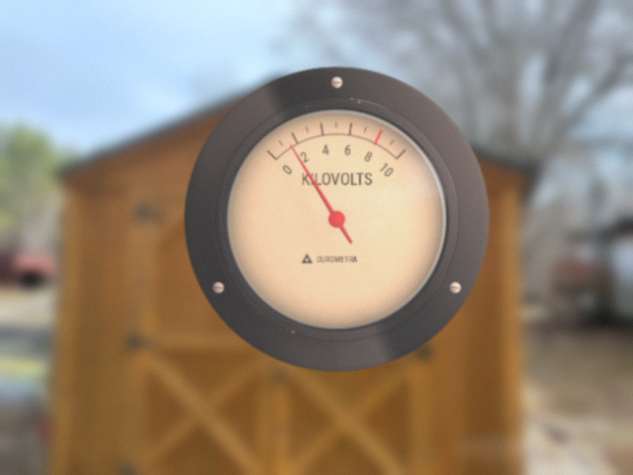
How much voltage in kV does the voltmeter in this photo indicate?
1.5 kV
